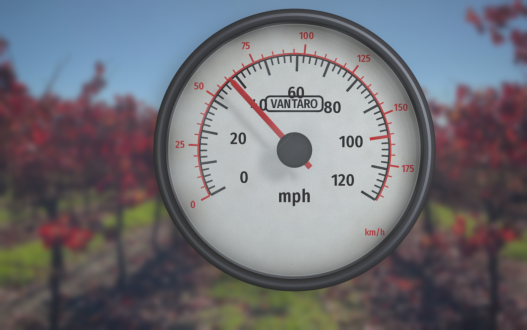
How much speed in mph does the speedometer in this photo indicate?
38 mph
